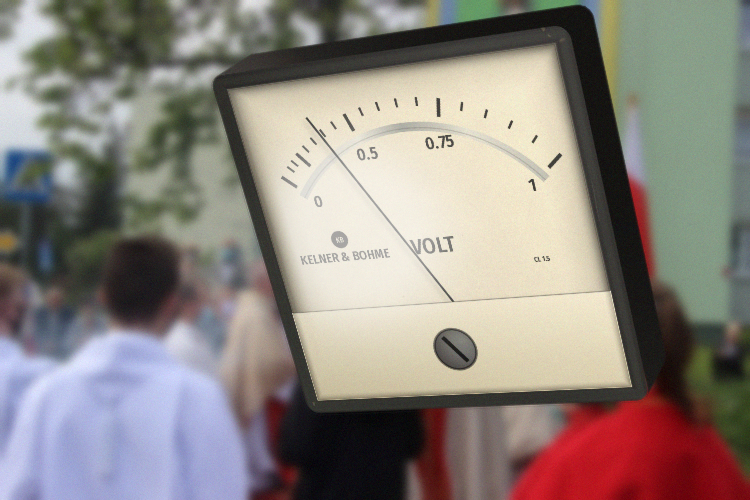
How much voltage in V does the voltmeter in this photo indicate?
0.4 V
